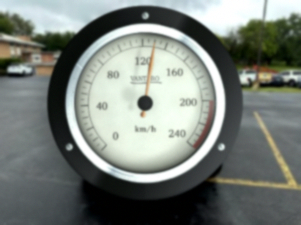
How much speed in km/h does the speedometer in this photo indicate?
130 km/h
